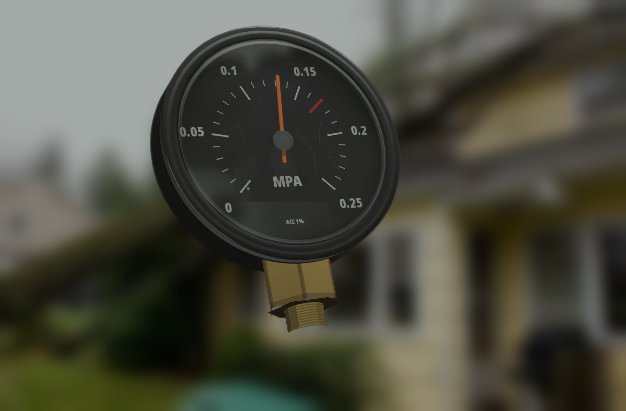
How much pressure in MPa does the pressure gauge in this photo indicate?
0.13 MPa
